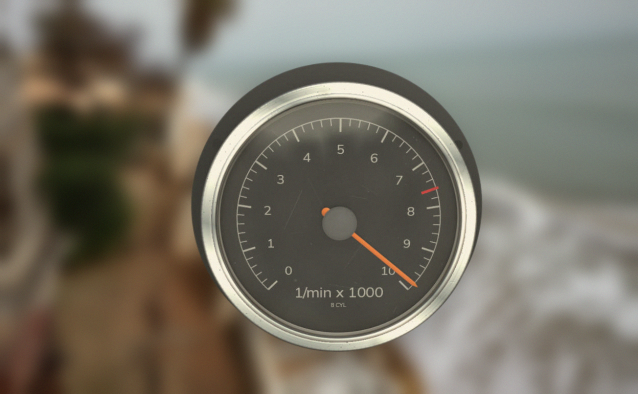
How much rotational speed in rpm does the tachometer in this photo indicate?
9800 rpm
